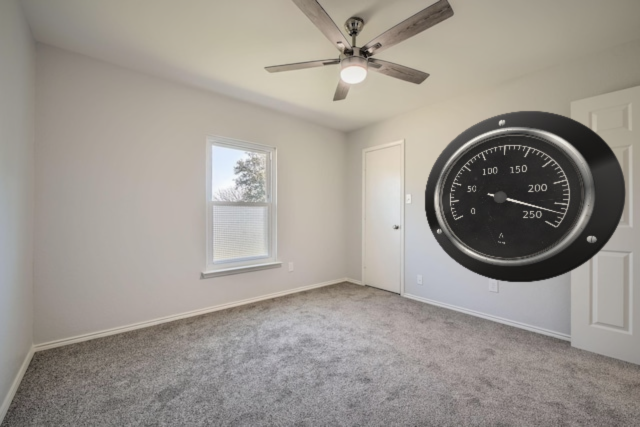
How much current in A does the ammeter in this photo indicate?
235 A
